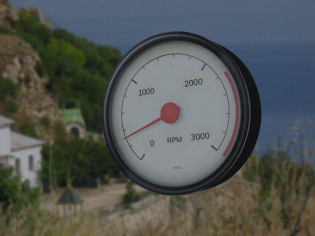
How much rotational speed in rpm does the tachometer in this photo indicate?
300 rpm
